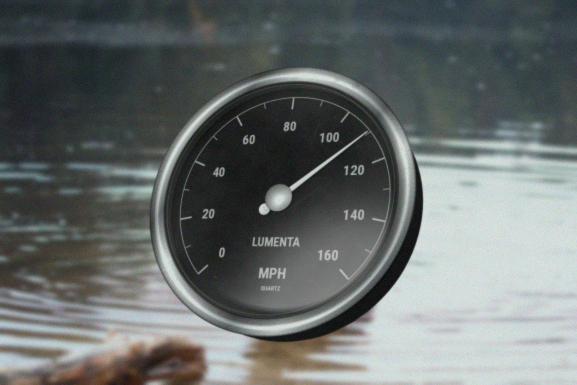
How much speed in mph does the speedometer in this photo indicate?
110 mph
